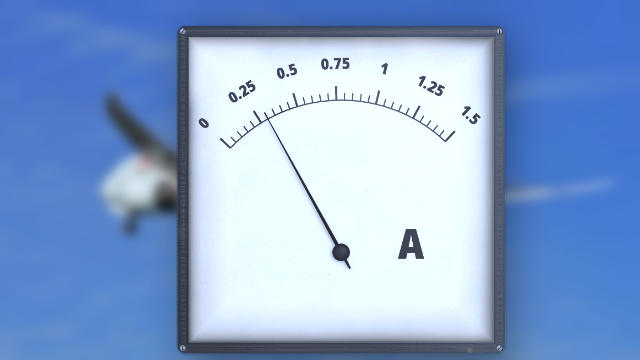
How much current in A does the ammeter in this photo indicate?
0.3 A
